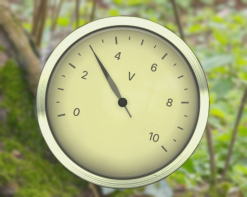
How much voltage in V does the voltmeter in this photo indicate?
3 V
